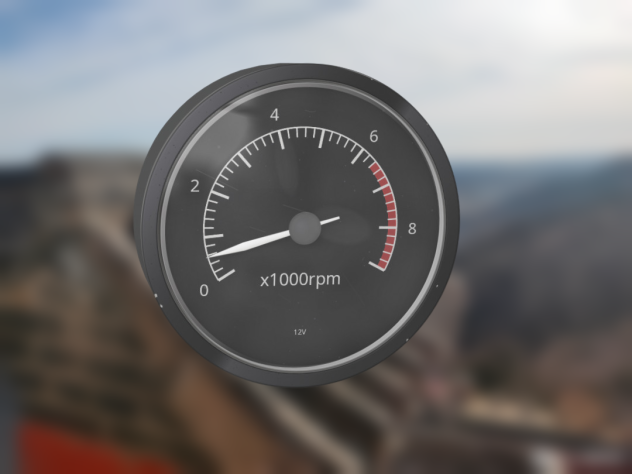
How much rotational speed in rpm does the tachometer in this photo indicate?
600 rpm
